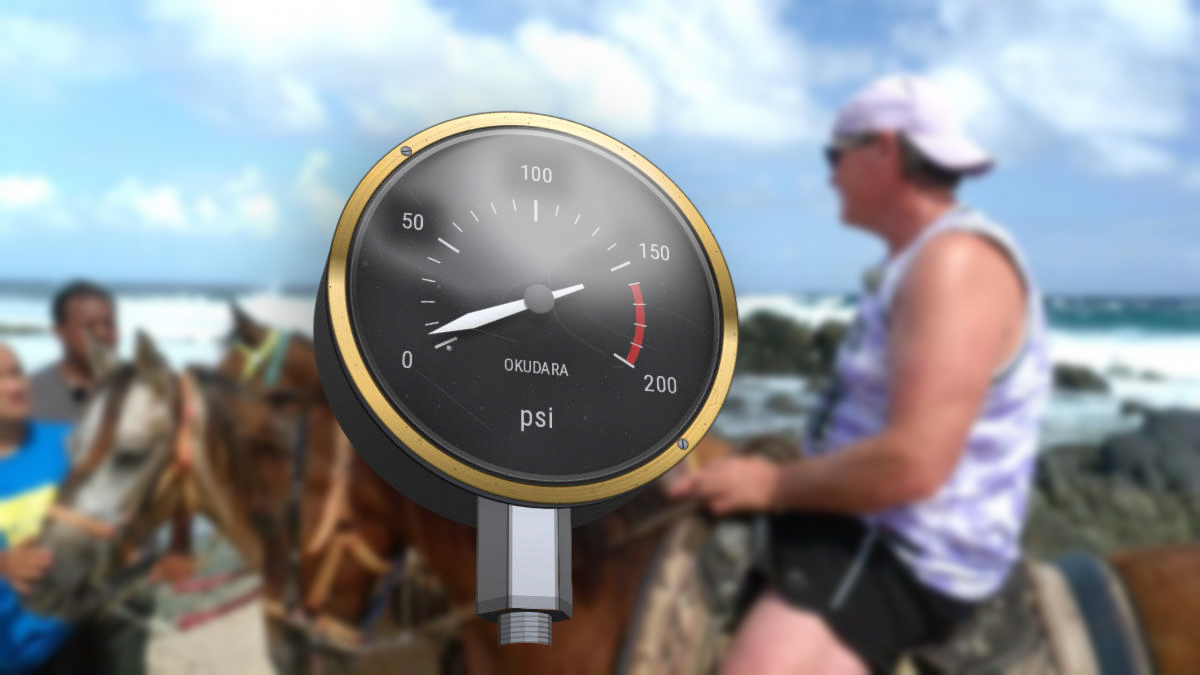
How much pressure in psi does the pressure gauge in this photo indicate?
5 psi
